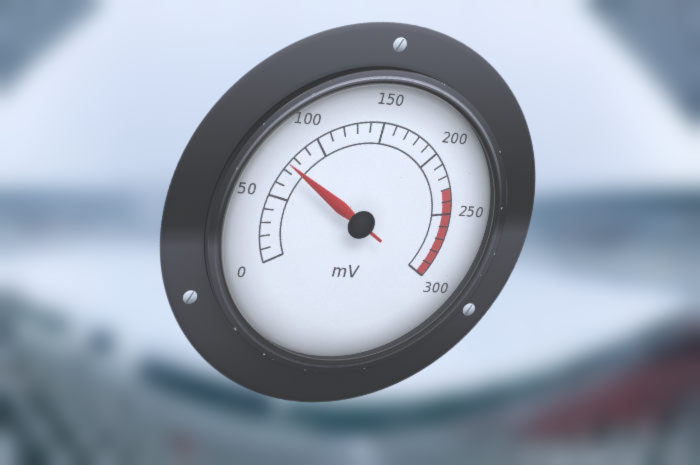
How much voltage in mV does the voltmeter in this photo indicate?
75 mV
